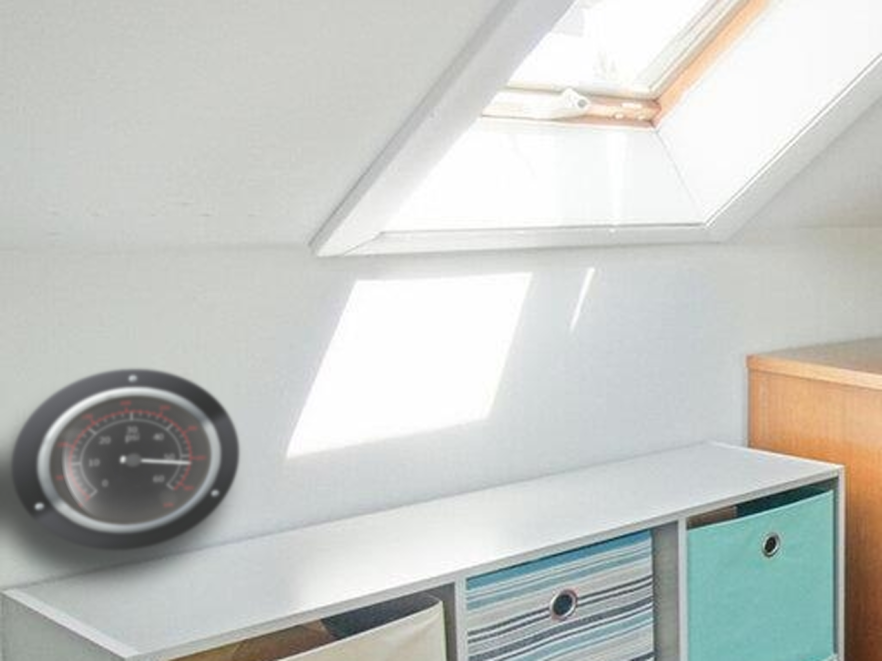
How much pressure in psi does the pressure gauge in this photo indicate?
52 psi
